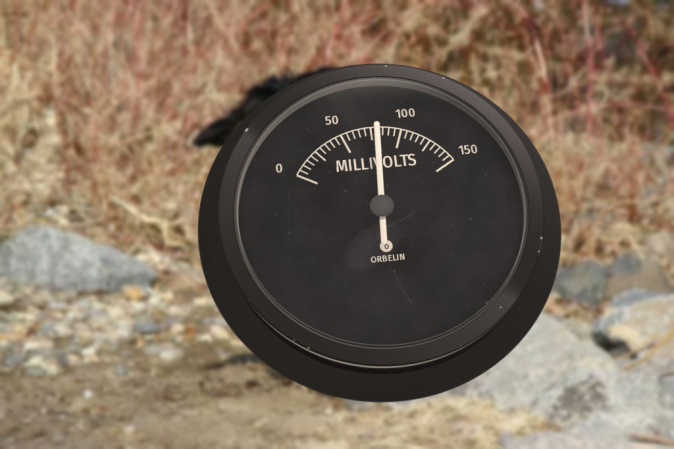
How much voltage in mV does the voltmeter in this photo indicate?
80 mV
